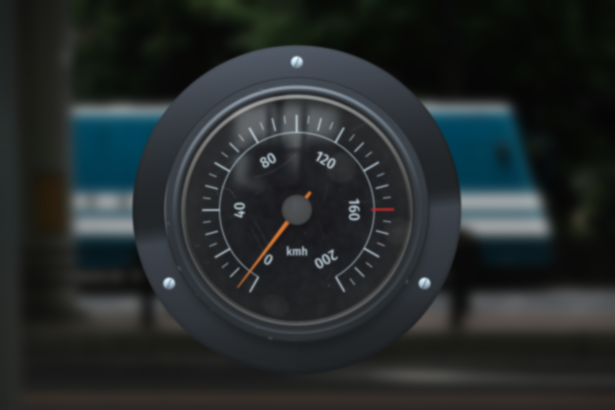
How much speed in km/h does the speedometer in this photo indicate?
5 km/h
